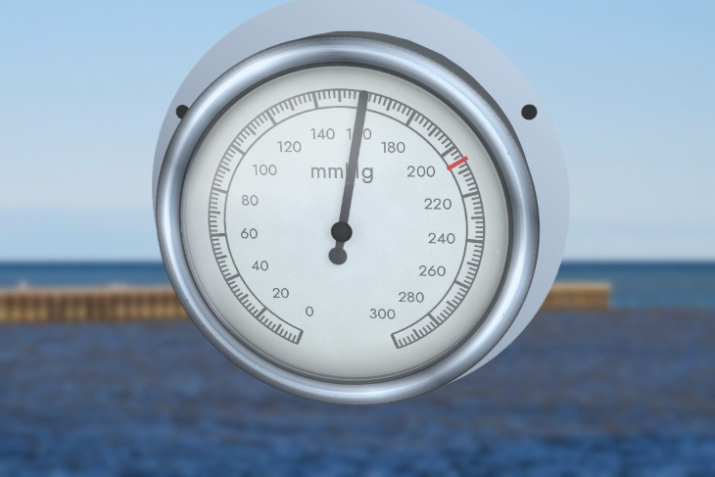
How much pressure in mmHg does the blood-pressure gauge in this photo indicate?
160 mmHg
